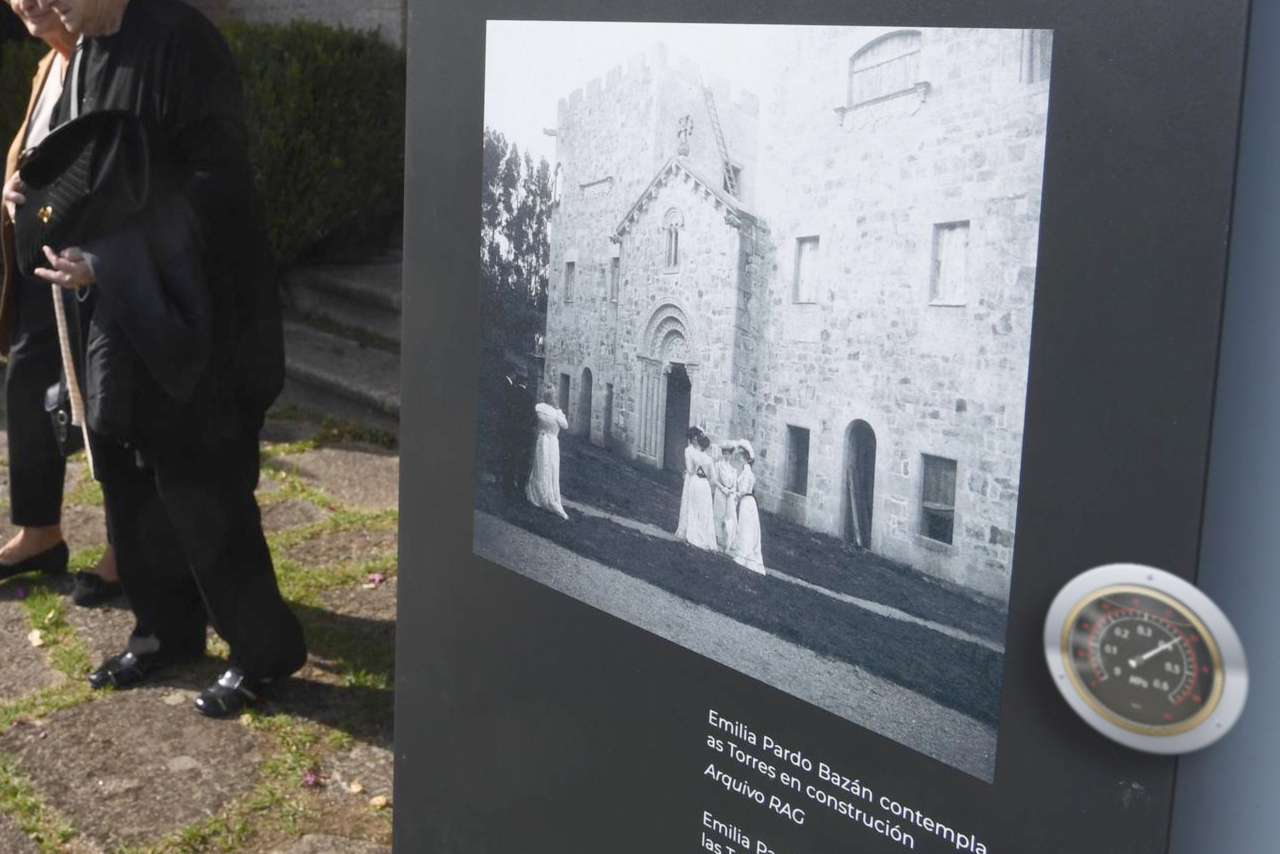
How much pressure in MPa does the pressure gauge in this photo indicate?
0.4 MPa
